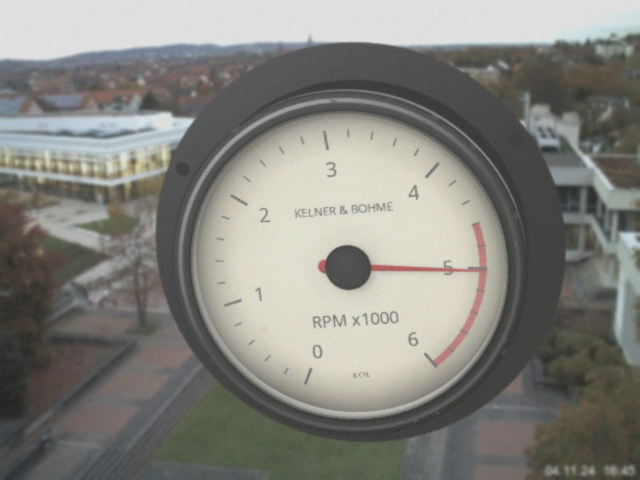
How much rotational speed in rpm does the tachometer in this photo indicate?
5000 rpm
